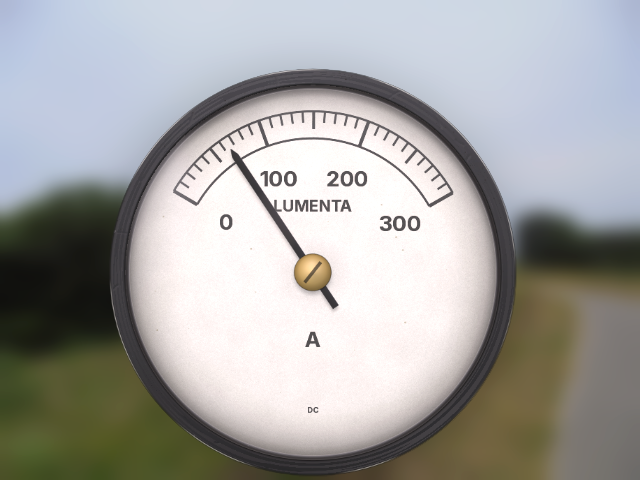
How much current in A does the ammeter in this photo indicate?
65 A
